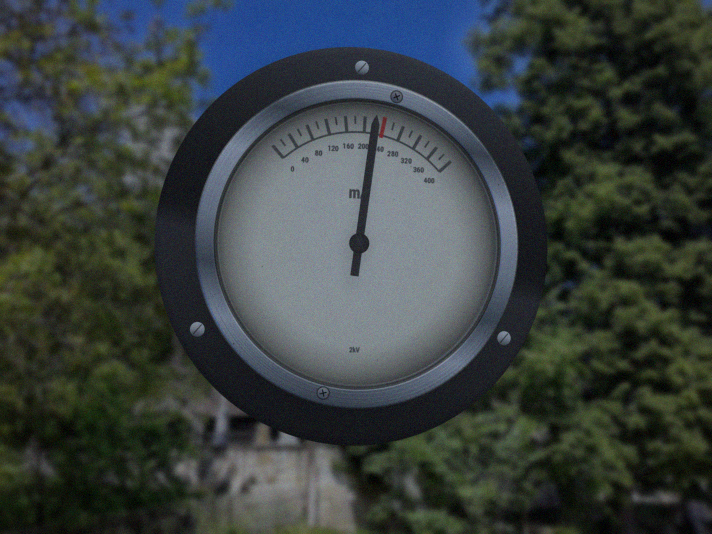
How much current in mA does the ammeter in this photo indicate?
220 mA
